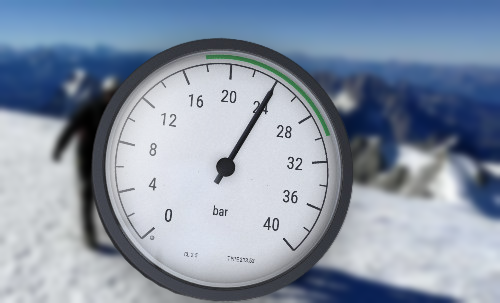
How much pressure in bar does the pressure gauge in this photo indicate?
24 bar
